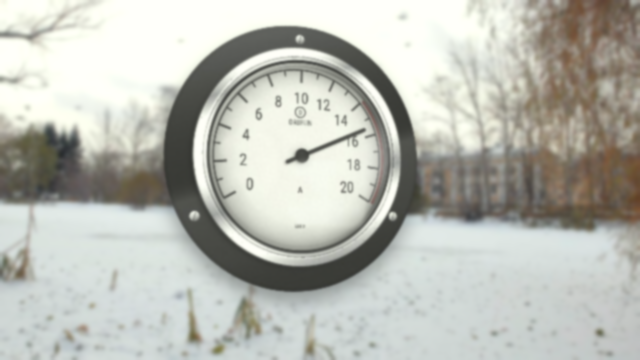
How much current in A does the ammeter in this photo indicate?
15.5 A
